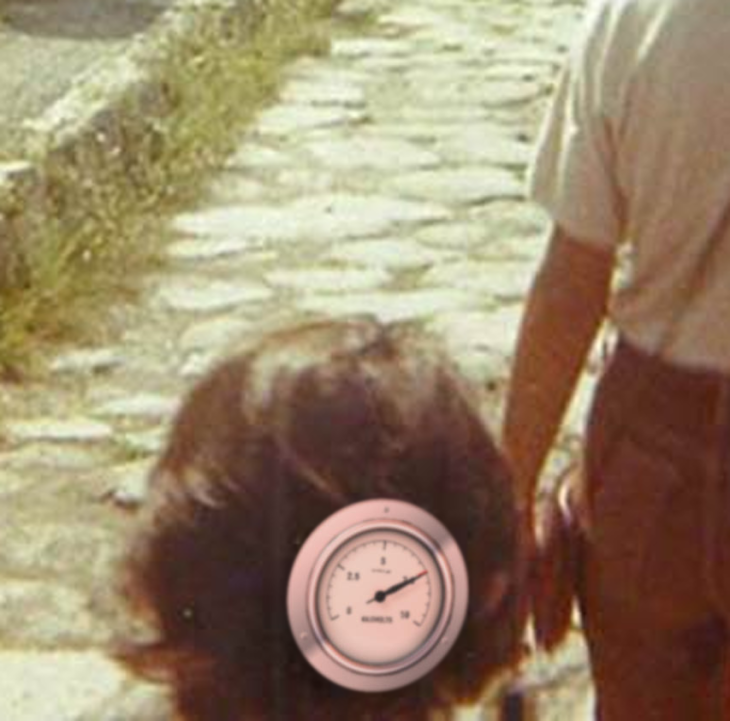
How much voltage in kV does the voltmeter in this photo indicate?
7.5 kV
